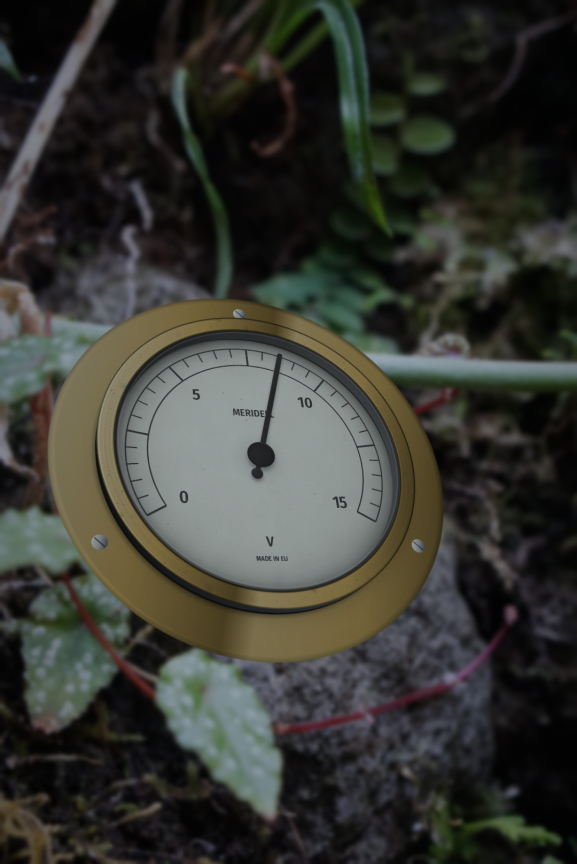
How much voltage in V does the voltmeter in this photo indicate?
8.5 V
